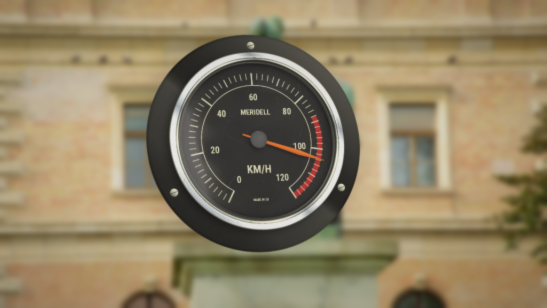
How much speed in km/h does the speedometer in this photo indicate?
104 km/h
